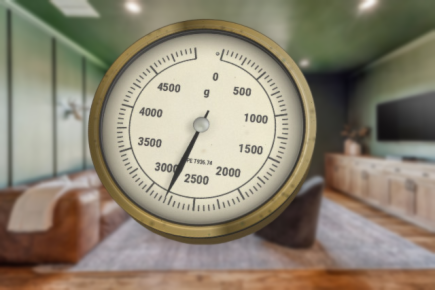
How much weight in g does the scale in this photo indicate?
2800 g
